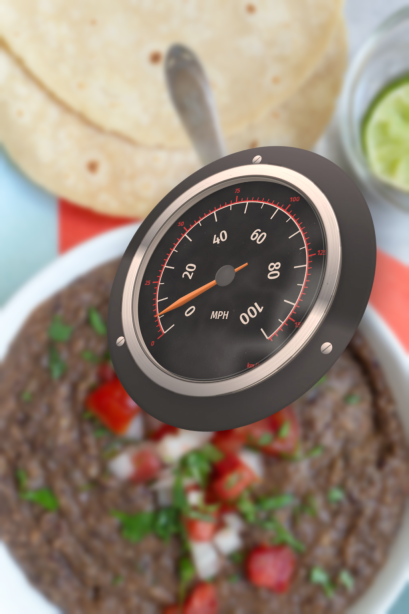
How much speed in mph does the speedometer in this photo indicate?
5 mph
